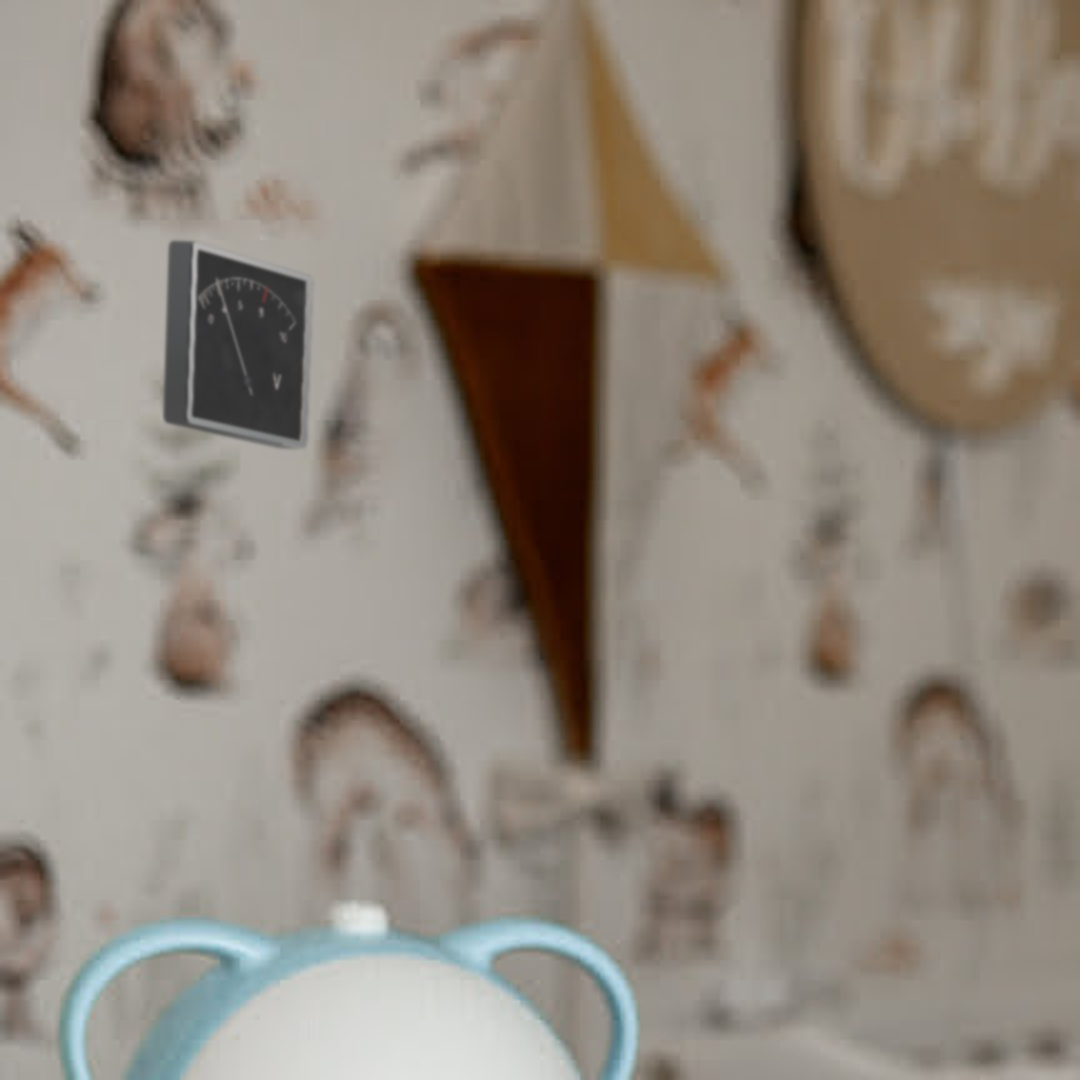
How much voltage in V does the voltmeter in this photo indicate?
4 V
